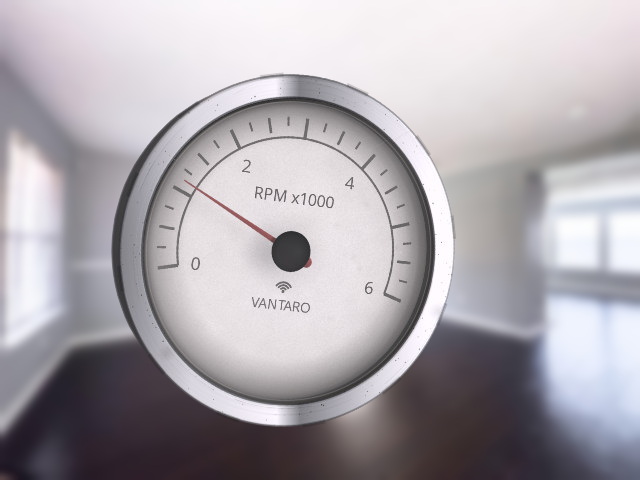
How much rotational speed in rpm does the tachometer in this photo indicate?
1125 rpm
